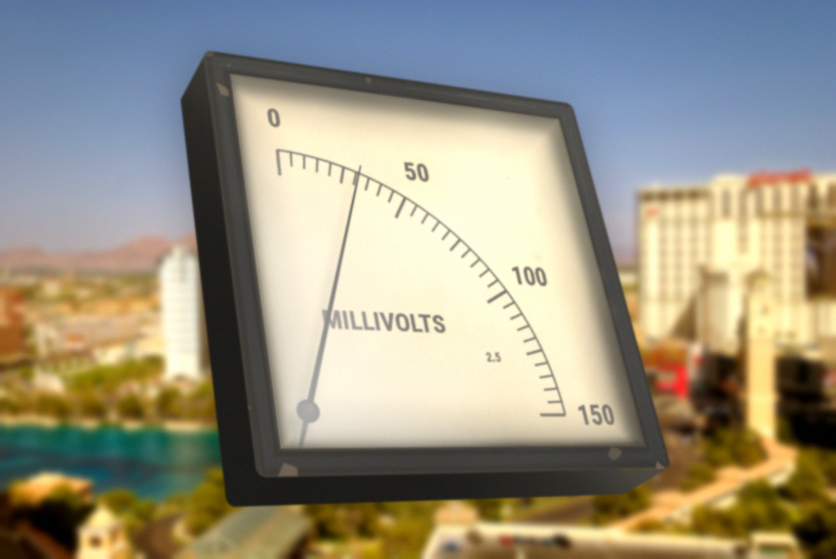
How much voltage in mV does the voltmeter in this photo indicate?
30 mV
